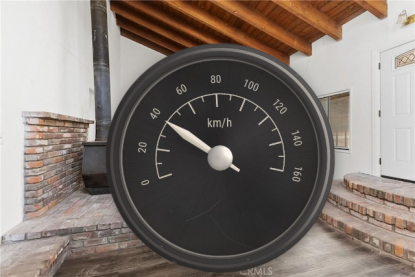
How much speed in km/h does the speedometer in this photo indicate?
40 km/h
